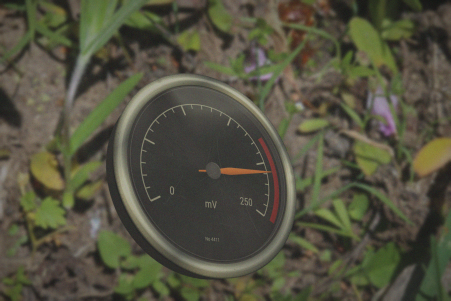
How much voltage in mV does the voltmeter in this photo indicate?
210 mV
